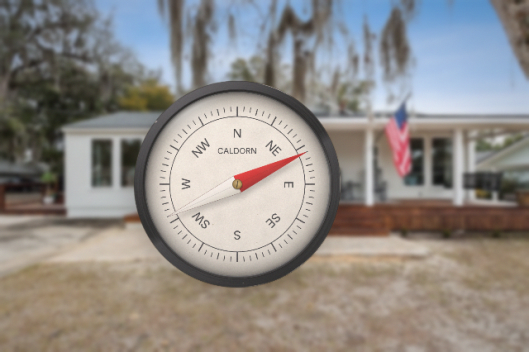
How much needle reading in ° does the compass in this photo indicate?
65 °
